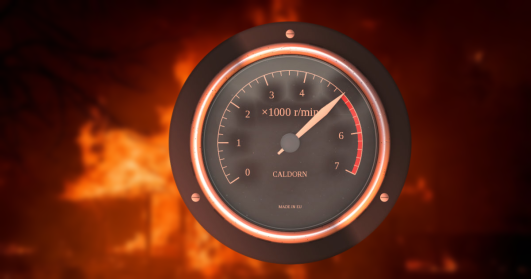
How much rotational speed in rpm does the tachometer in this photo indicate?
5000 rpm
